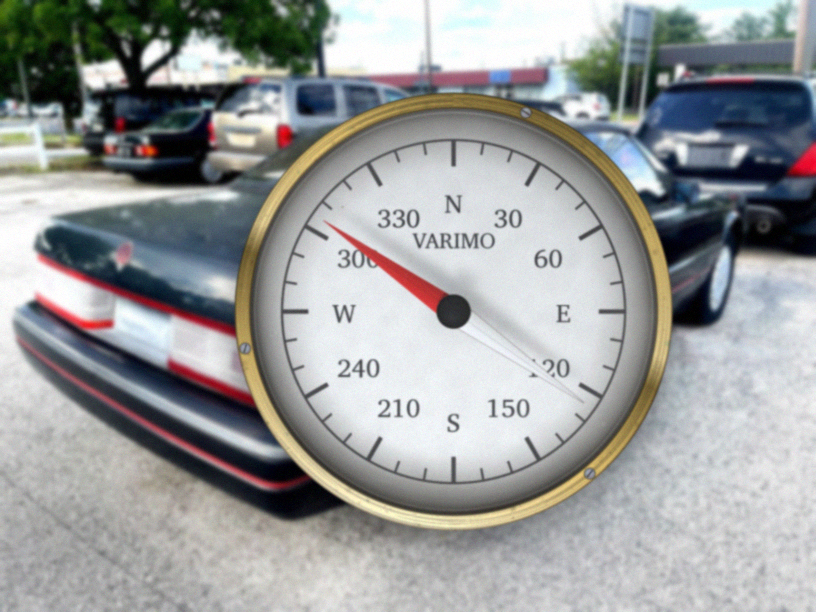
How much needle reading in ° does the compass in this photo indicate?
305 °
